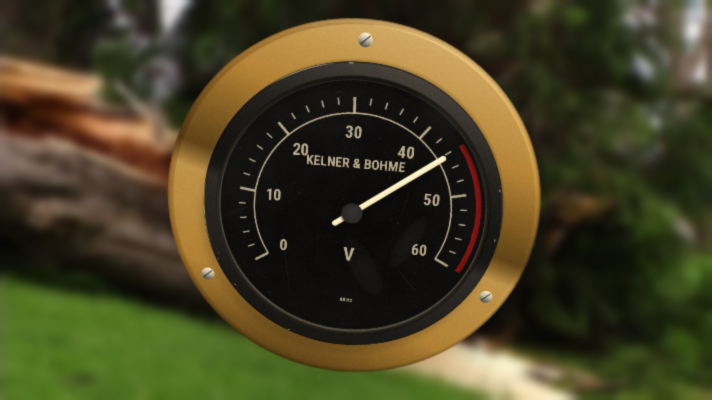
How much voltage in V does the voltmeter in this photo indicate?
44 V
